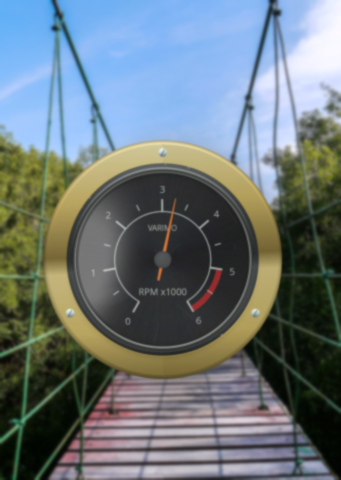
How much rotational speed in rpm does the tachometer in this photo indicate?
3250 rpm
